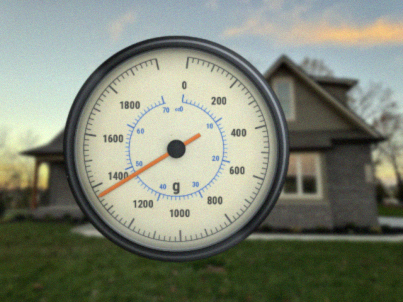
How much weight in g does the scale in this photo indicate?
1360 g
